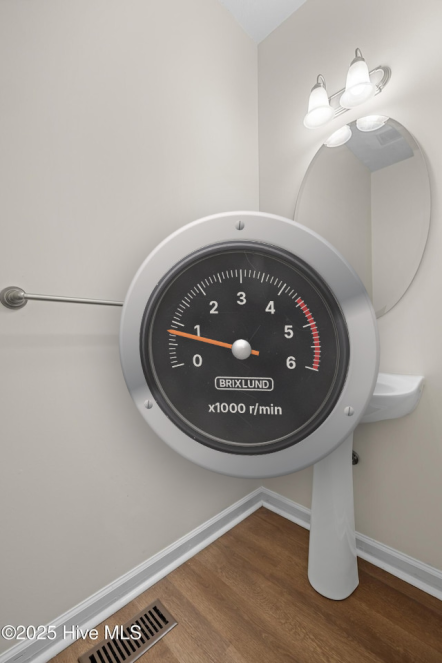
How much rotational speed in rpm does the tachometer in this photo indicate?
800 rpm
